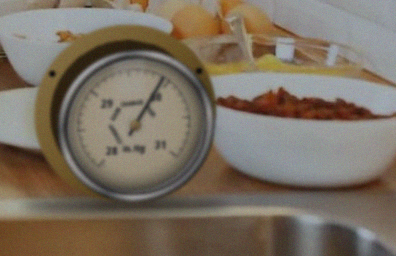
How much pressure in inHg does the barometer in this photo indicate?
29.9 inHg
